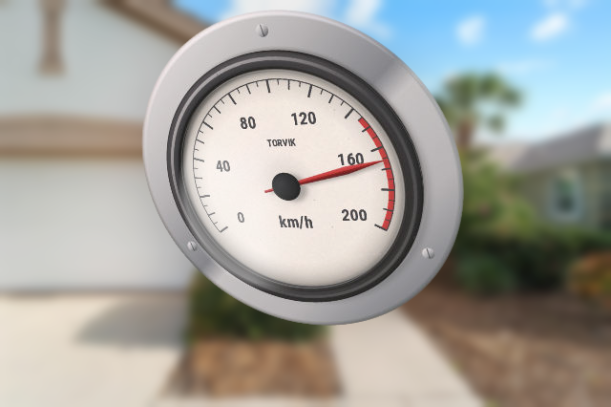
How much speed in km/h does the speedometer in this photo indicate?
165 km/h
